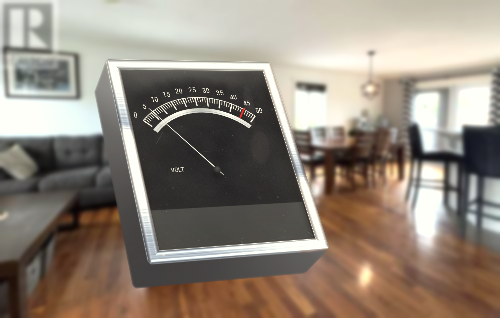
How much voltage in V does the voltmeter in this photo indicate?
5 V
